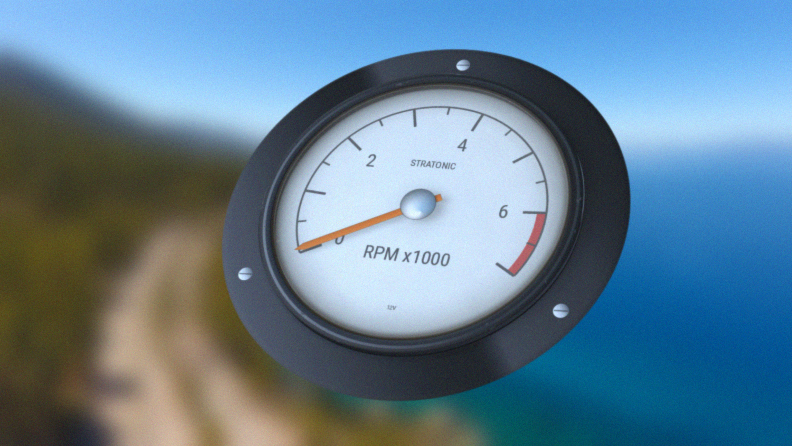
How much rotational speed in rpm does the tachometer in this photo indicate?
0 rpm
